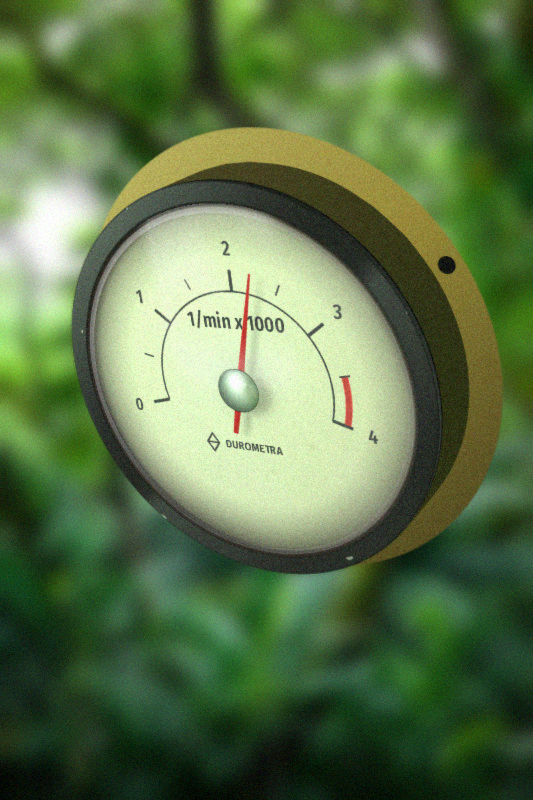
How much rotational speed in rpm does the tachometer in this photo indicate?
2250 rpm
